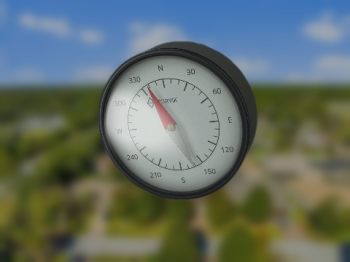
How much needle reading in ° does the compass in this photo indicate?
340 °
